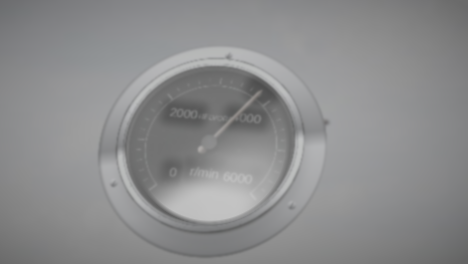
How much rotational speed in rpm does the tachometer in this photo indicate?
3800 rpm
